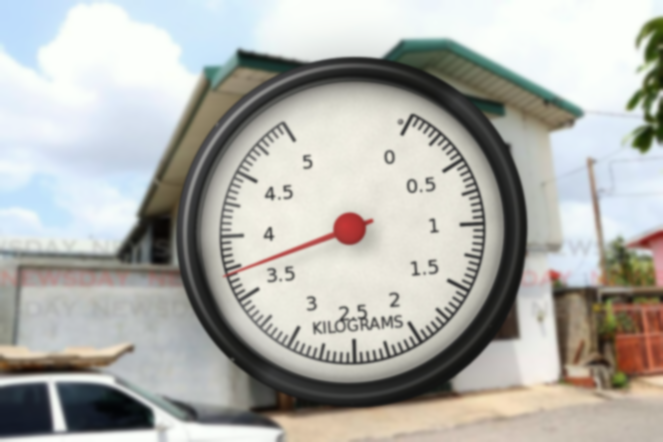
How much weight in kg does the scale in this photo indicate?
3.7 kg
